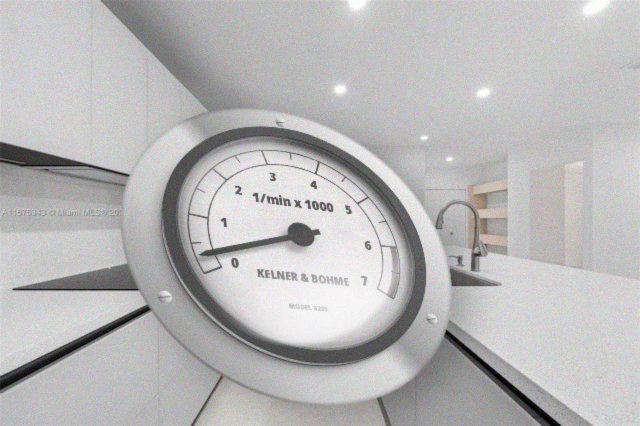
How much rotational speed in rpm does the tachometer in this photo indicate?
250 rpm
